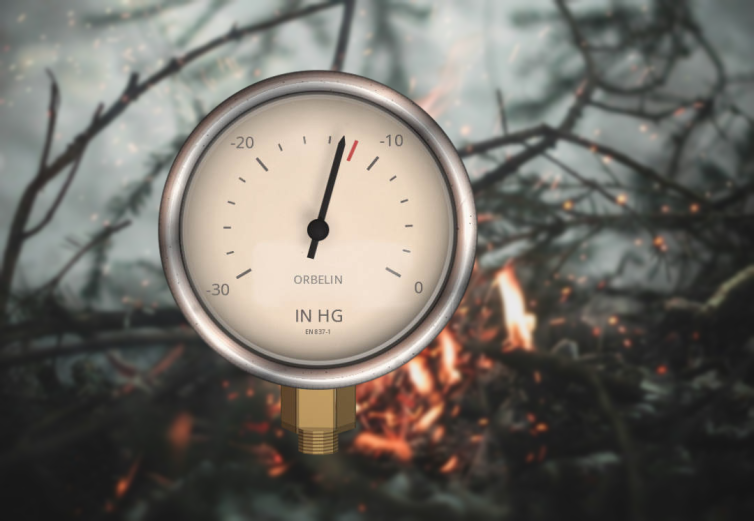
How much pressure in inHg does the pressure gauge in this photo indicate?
-13 inHg
